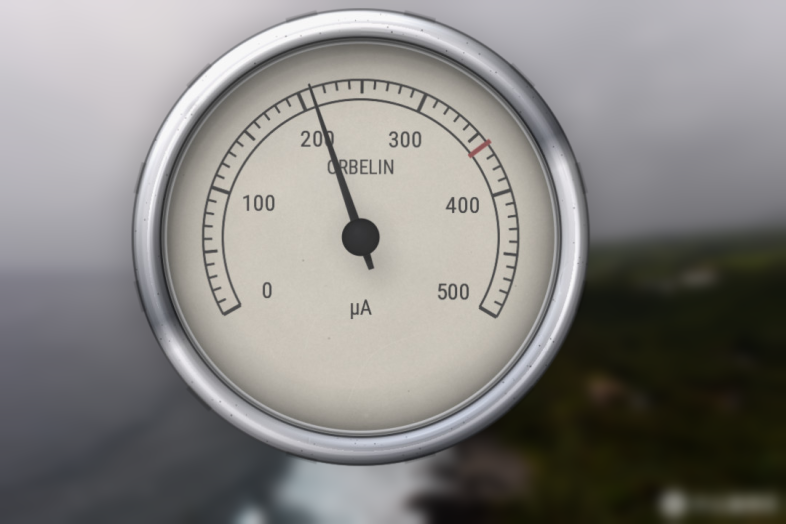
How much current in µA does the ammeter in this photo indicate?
210 µA
